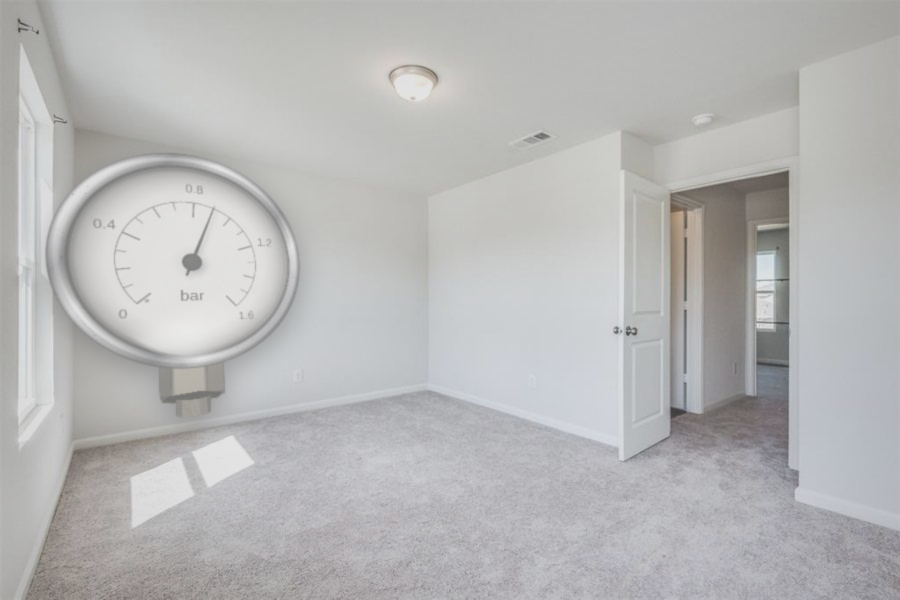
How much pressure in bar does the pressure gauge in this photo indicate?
0.9 bar
